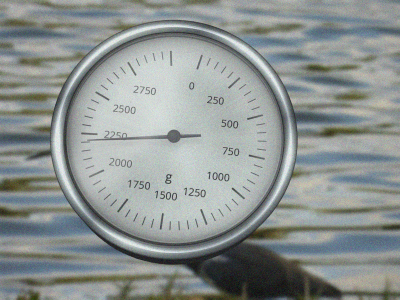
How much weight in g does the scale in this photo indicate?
2200 g
